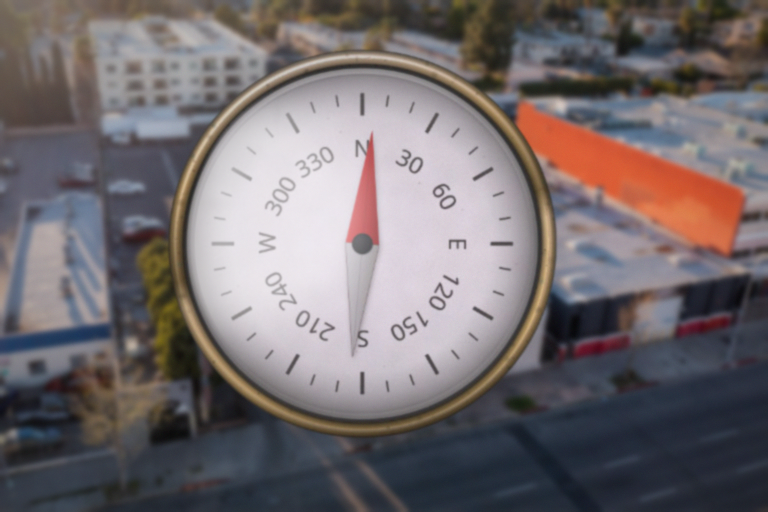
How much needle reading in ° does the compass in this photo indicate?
5 °
